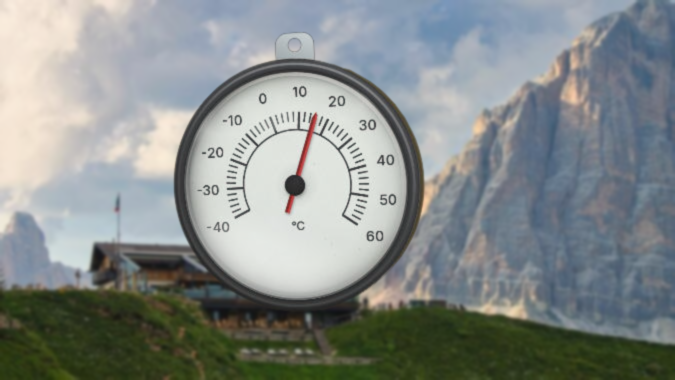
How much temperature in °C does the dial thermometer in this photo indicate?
16 °C
